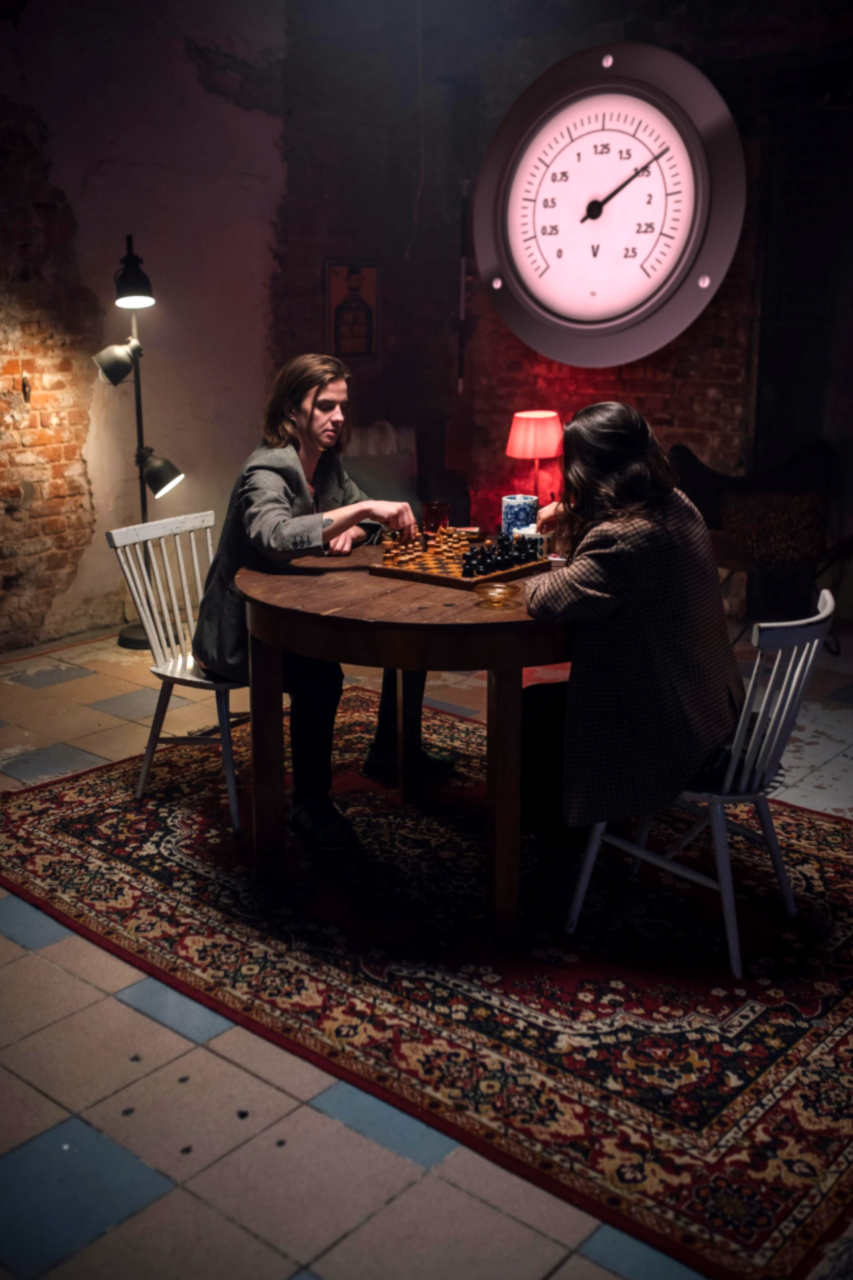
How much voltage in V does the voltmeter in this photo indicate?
1.75 V
